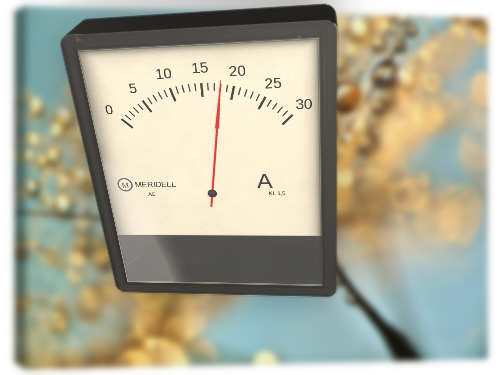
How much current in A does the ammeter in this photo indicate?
18 A
